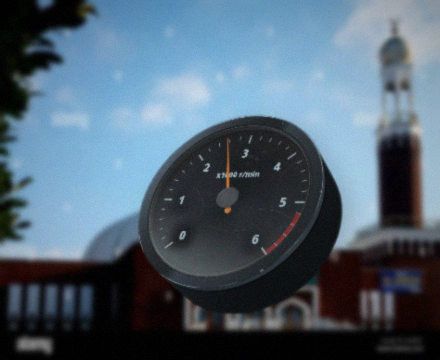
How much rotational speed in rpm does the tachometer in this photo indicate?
2600 rpm
